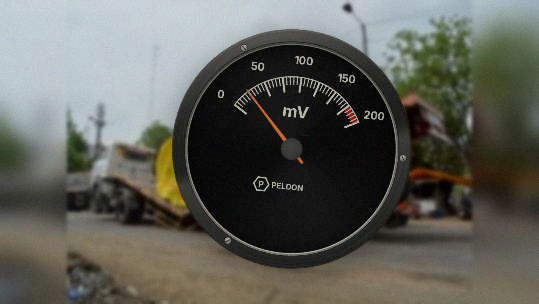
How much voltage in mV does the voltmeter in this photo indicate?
25 mV
